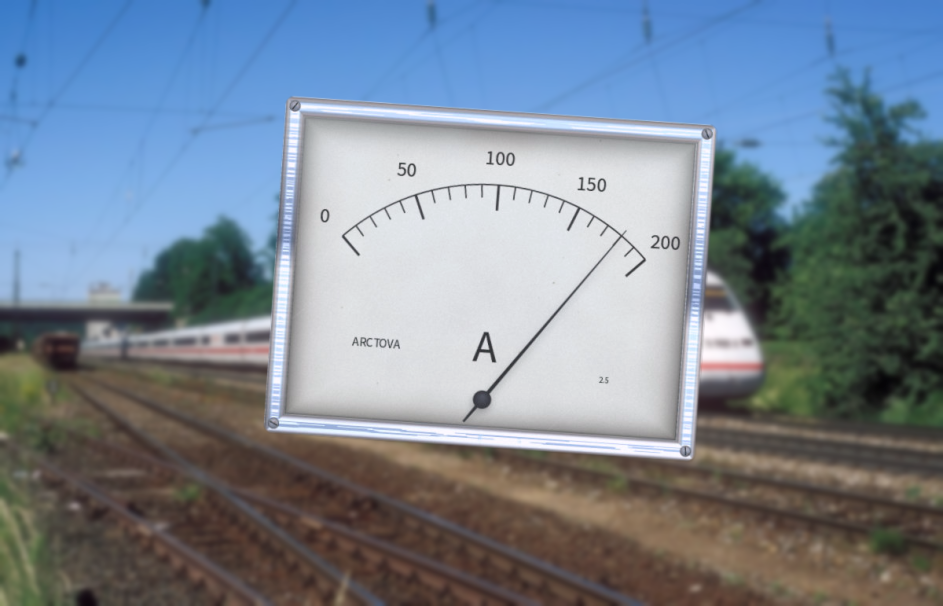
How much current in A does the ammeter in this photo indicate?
180 A
